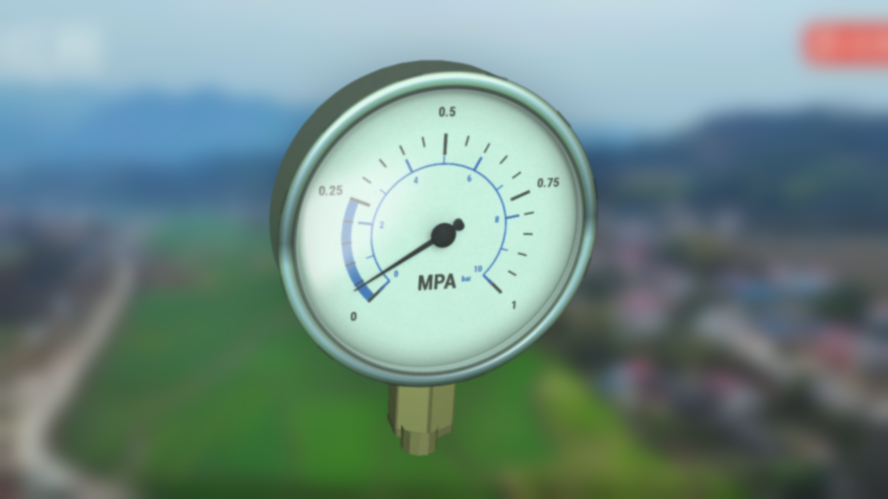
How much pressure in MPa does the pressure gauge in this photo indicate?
0.05 MPa
